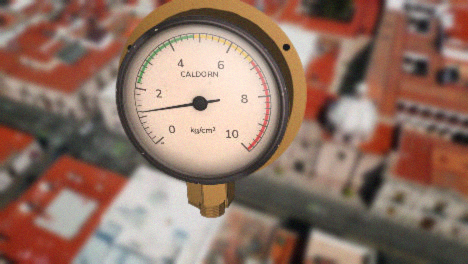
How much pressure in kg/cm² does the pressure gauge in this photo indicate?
1.2 kg/cm²
